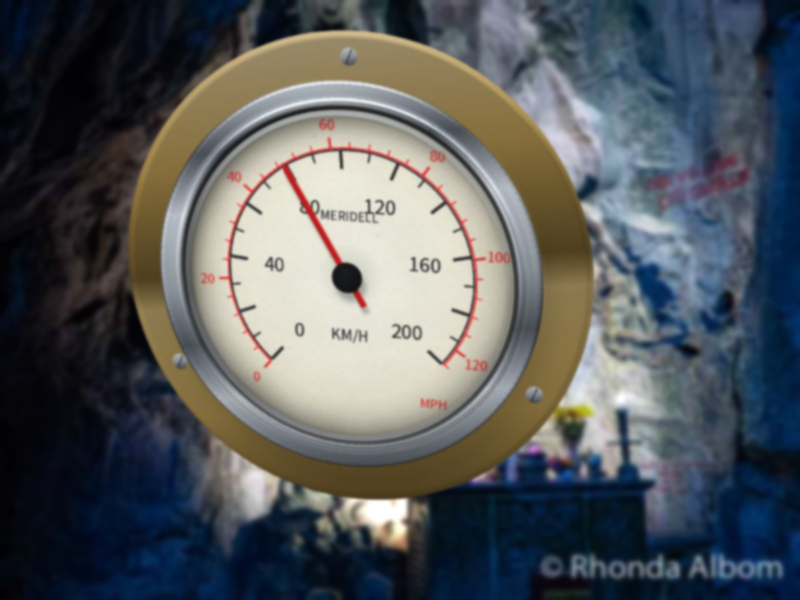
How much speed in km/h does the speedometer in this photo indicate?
80 km/h
